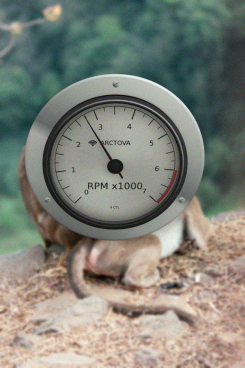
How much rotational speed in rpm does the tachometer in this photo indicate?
2750 rpm
